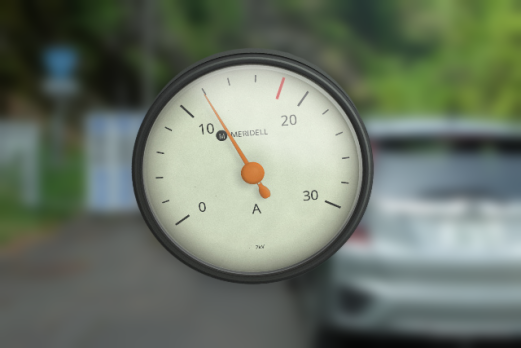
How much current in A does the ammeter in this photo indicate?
12 A
